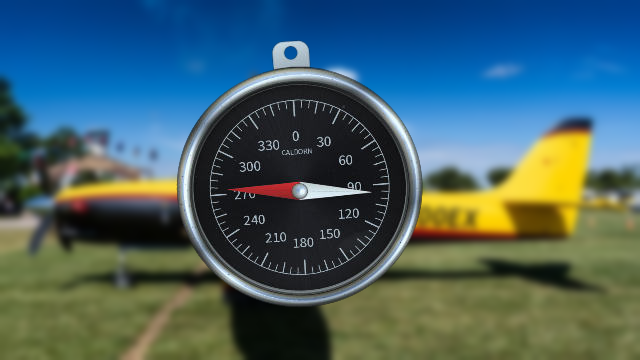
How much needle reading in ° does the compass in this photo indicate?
275 °
